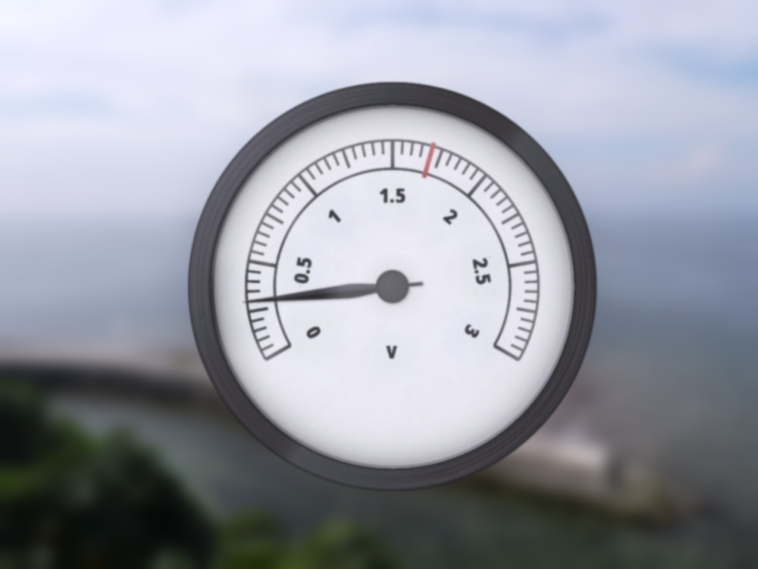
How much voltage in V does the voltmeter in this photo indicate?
0.3 V
